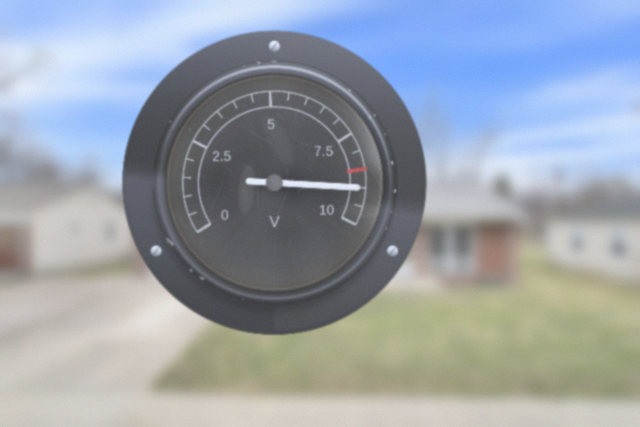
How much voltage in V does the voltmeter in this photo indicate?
9 V
